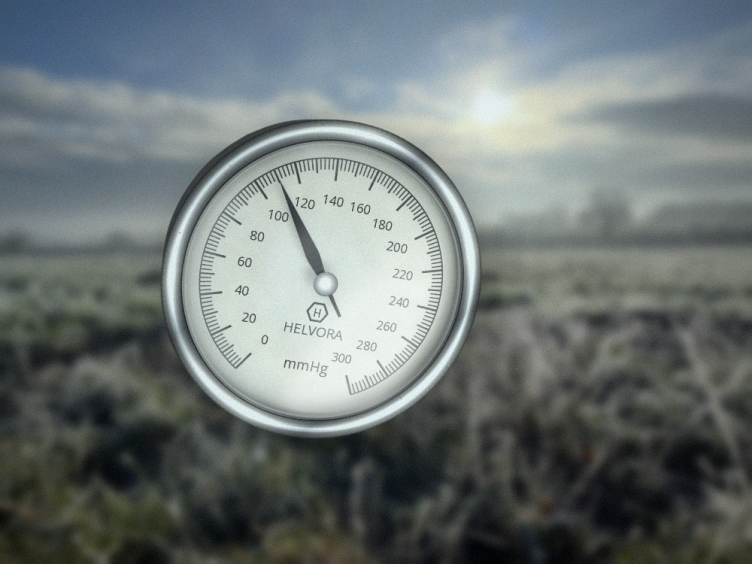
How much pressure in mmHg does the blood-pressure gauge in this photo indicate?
110 mmHg
